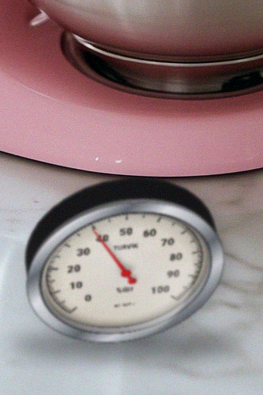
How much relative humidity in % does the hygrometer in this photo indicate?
40 %
